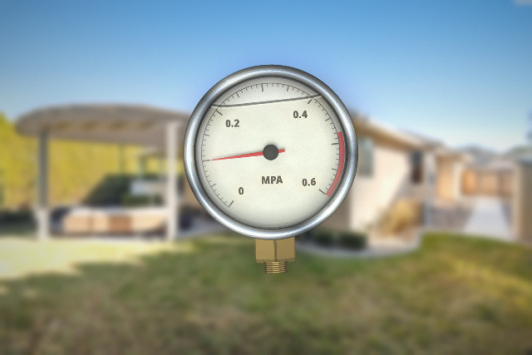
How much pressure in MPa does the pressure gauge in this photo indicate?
0.1 MPa
